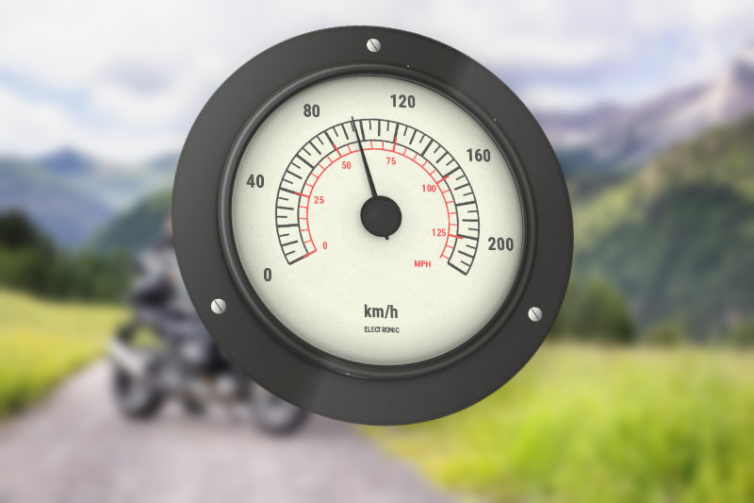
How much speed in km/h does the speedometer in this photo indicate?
95 km/h
